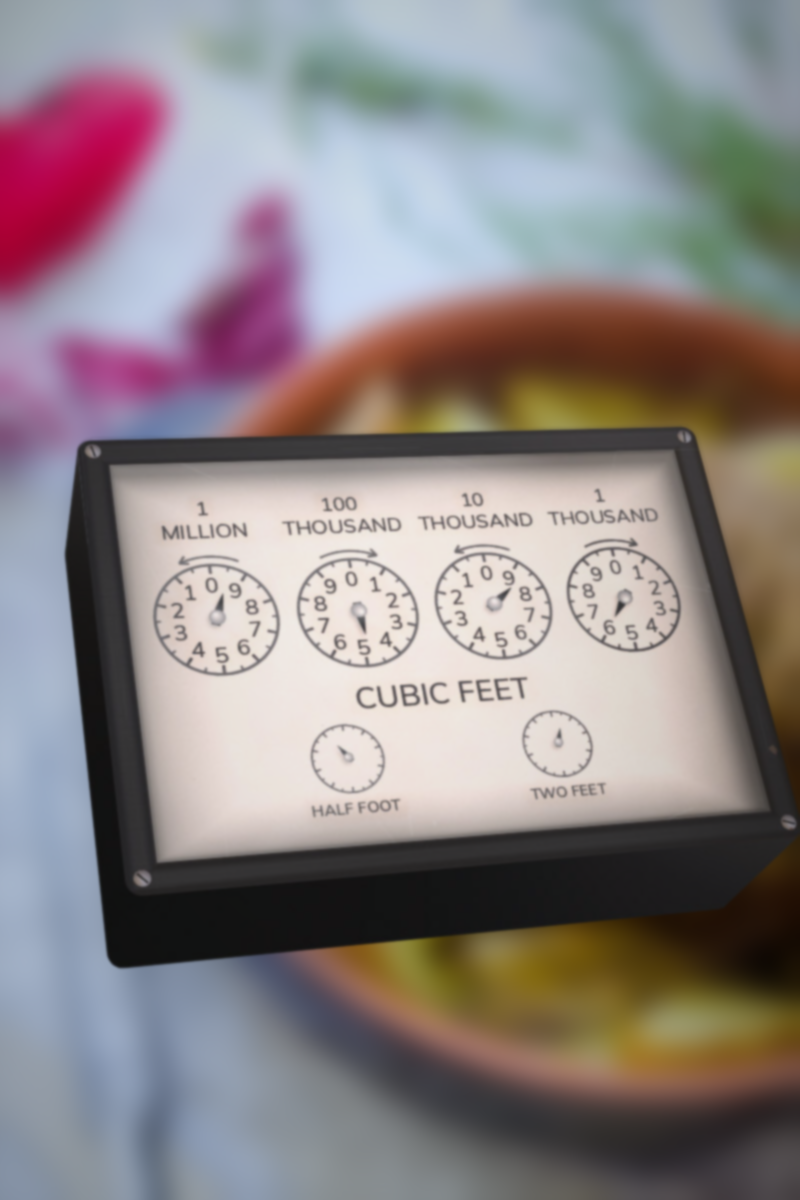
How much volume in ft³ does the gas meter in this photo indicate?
948600 ft³
